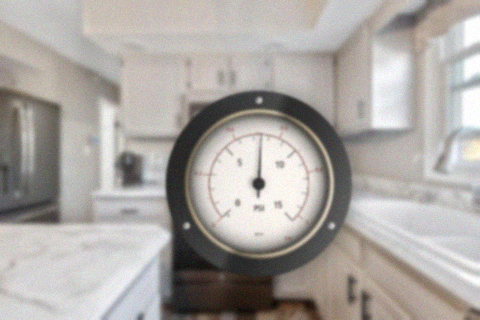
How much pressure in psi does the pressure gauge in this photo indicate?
7.5 psi
